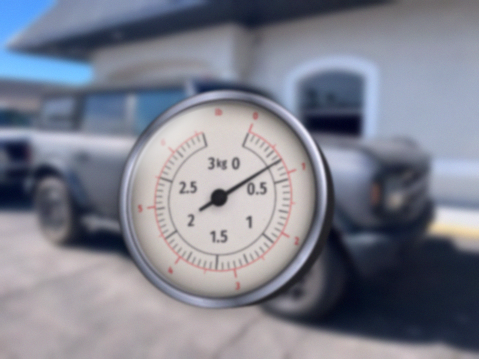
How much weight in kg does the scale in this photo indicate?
0.35 kg
